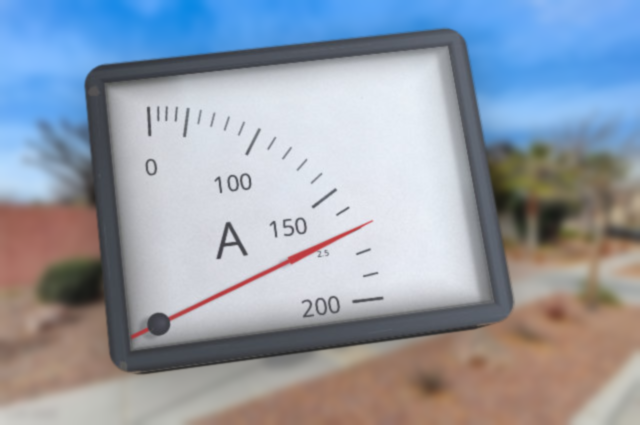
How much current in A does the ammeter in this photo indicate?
170 A
